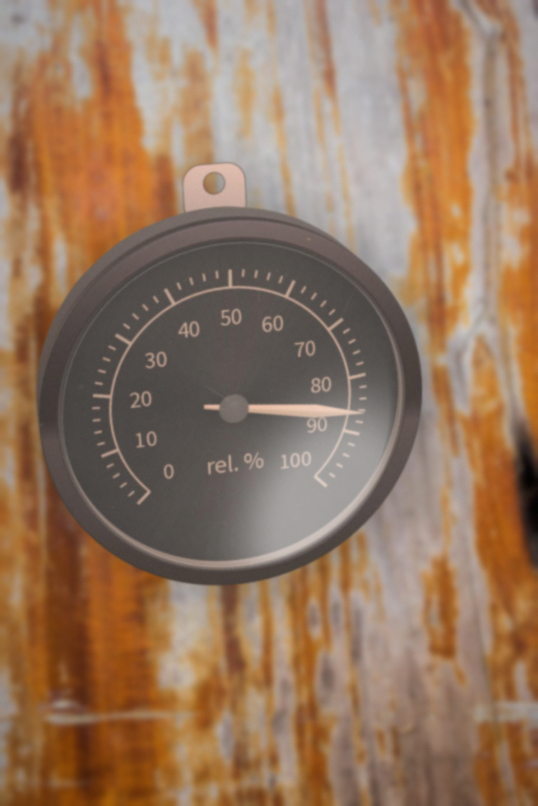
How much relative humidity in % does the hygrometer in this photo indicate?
86 %
